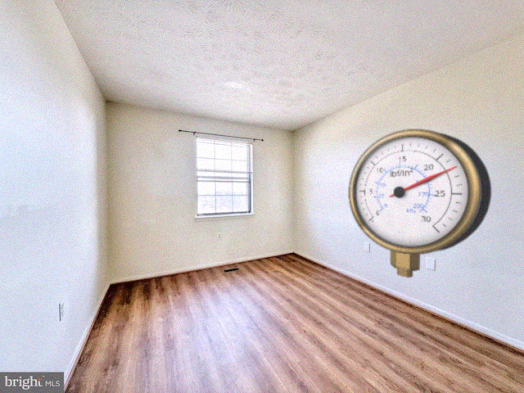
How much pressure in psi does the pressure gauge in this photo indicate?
22 psi
